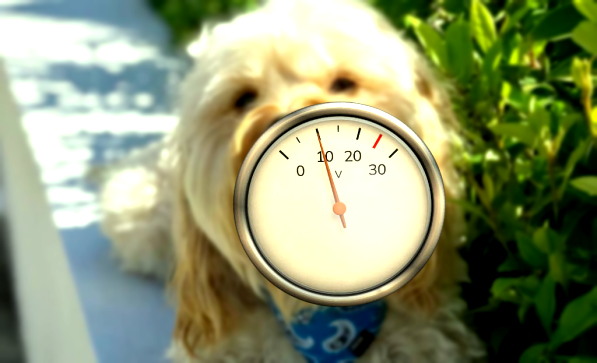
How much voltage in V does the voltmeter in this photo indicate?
10 V
